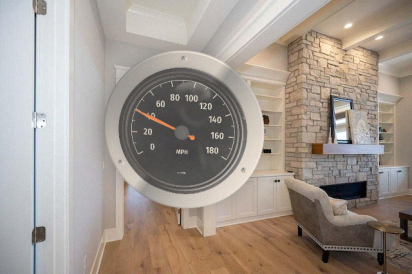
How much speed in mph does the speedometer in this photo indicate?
40 mph
